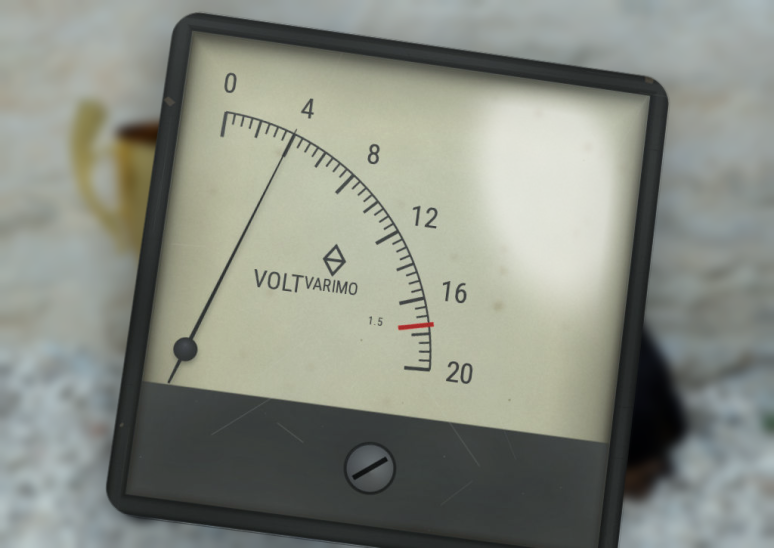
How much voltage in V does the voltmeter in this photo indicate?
4 V
